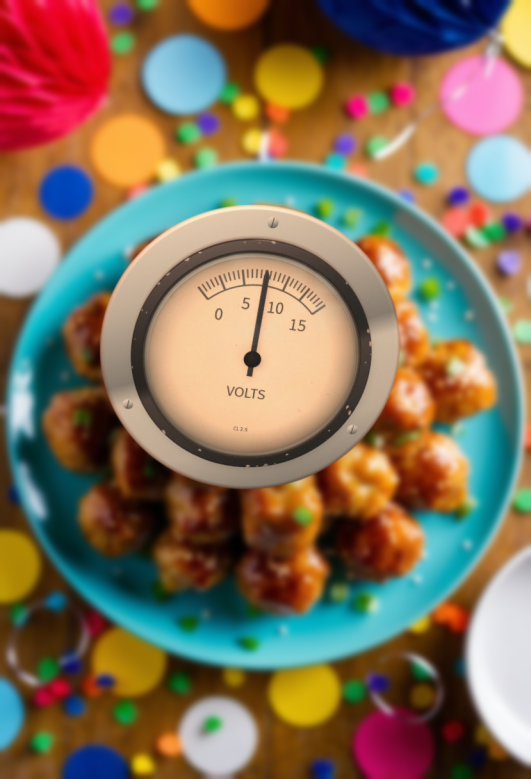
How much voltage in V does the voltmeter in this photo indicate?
7.5 V
